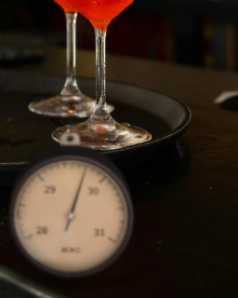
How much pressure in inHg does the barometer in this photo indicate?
29.7 inHg
